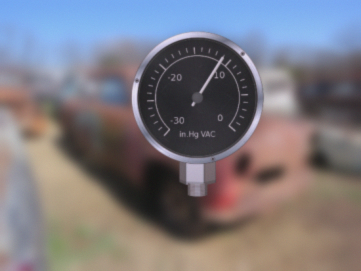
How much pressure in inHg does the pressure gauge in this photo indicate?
-11 inHg
